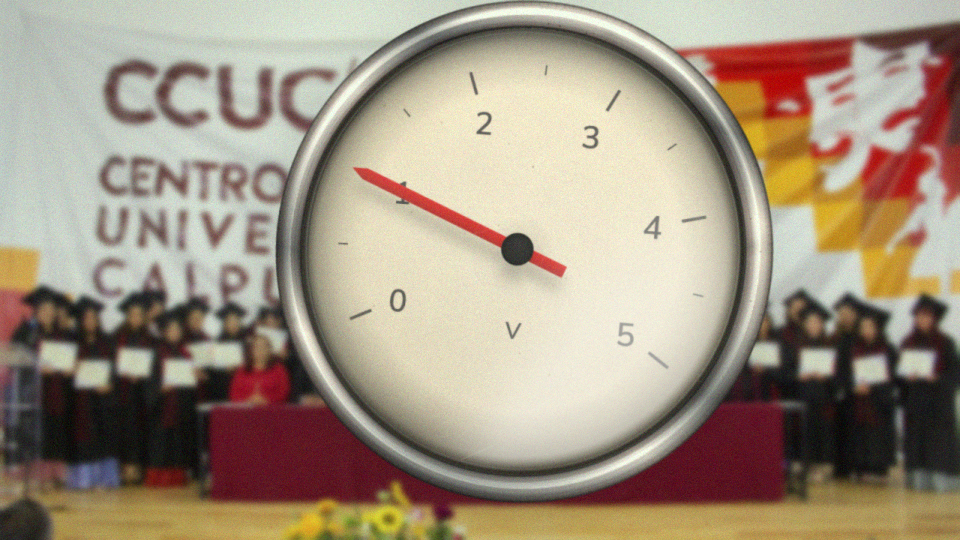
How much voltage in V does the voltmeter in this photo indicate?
1 V
